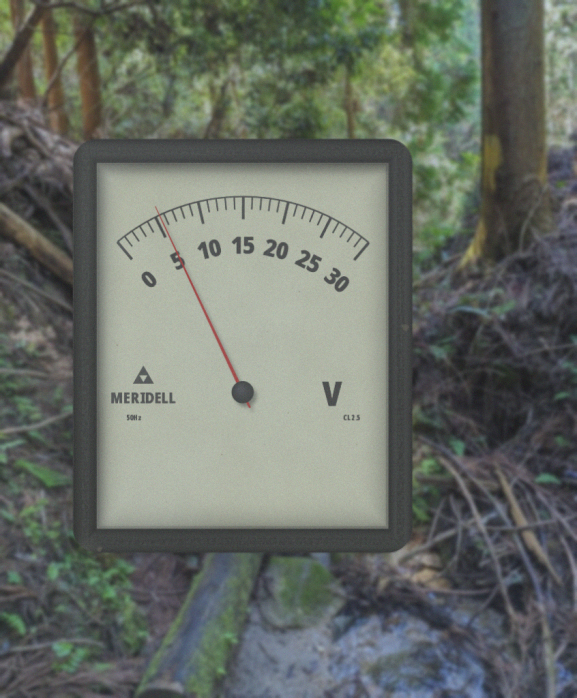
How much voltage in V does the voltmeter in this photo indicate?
5.5 V
